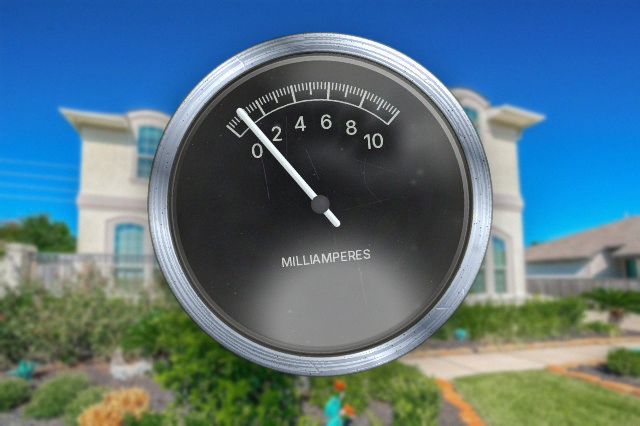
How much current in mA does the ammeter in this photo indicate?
1 mA
